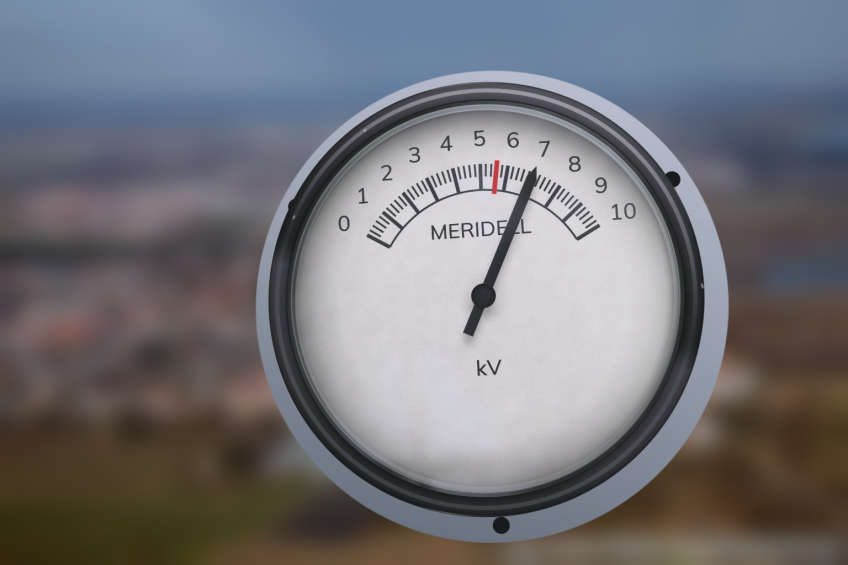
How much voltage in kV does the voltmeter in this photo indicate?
7 kV
